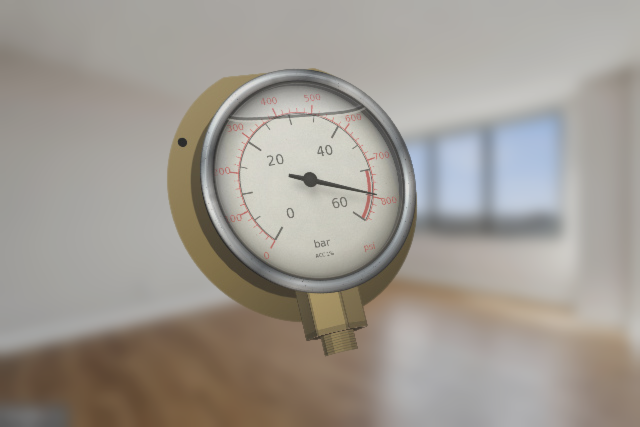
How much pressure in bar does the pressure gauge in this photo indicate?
55 bar
